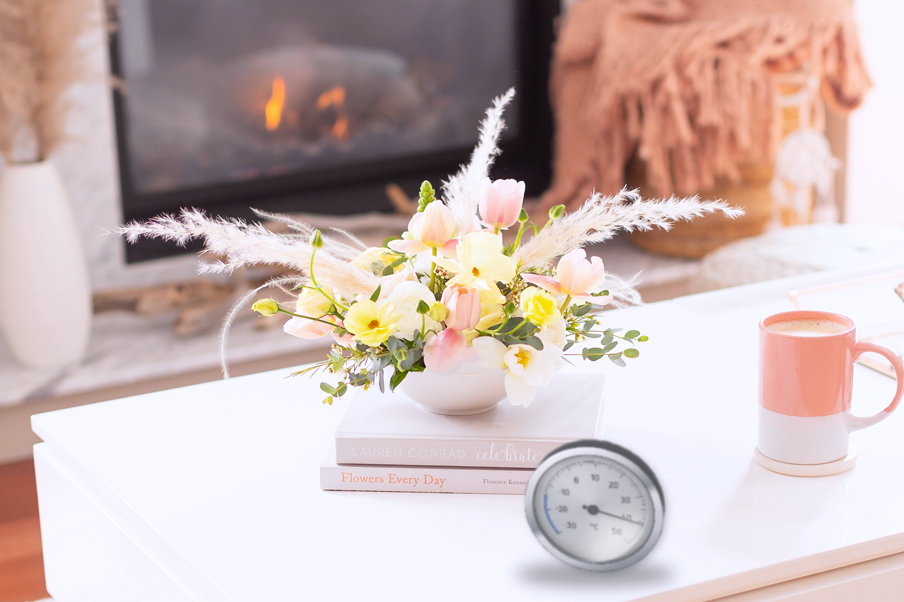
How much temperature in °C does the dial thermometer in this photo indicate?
40 °C
